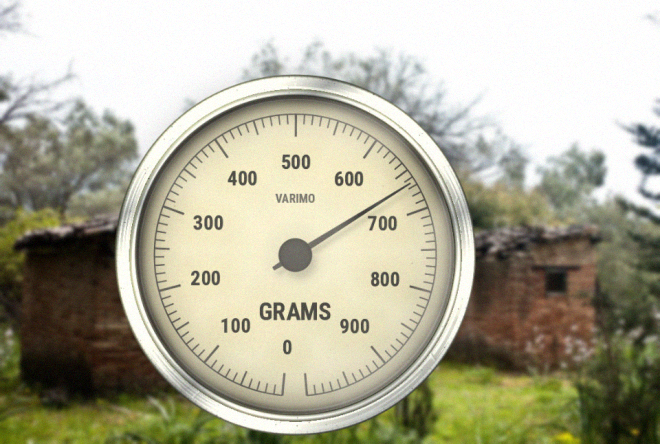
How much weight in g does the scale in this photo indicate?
665 g
